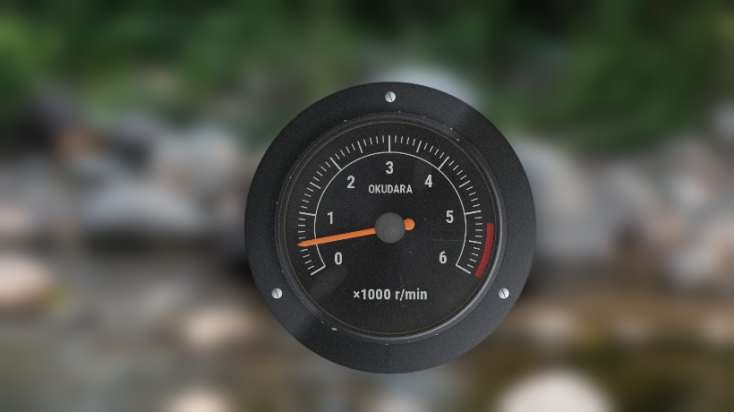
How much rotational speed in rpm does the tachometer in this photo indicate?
500 rpm
